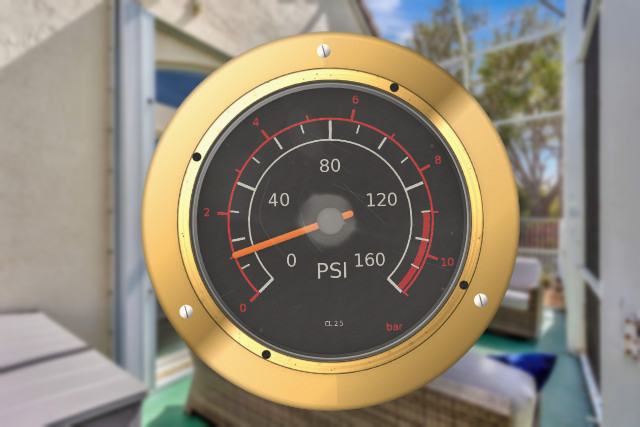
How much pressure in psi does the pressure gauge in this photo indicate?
15 psi
